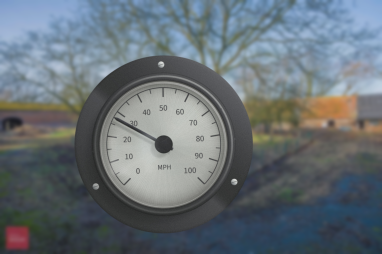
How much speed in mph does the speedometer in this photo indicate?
27.5 mph
